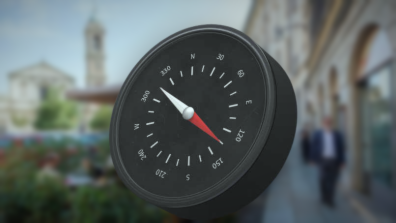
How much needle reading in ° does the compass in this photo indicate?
135 °
